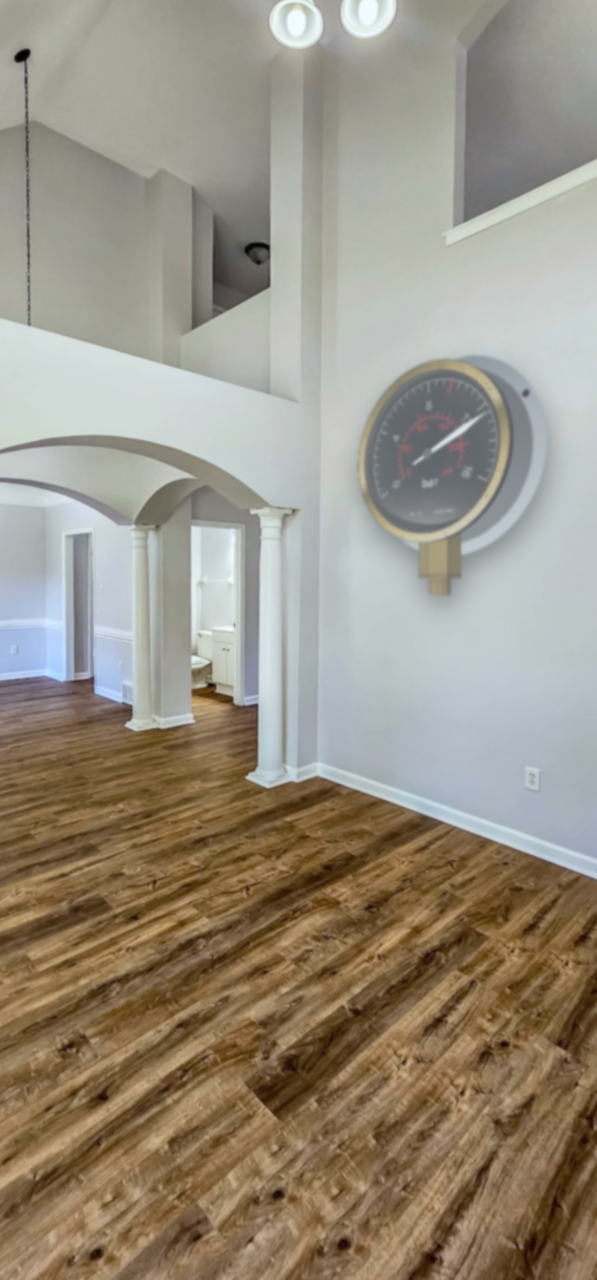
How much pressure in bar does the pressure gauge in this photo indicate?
12.5 bar
